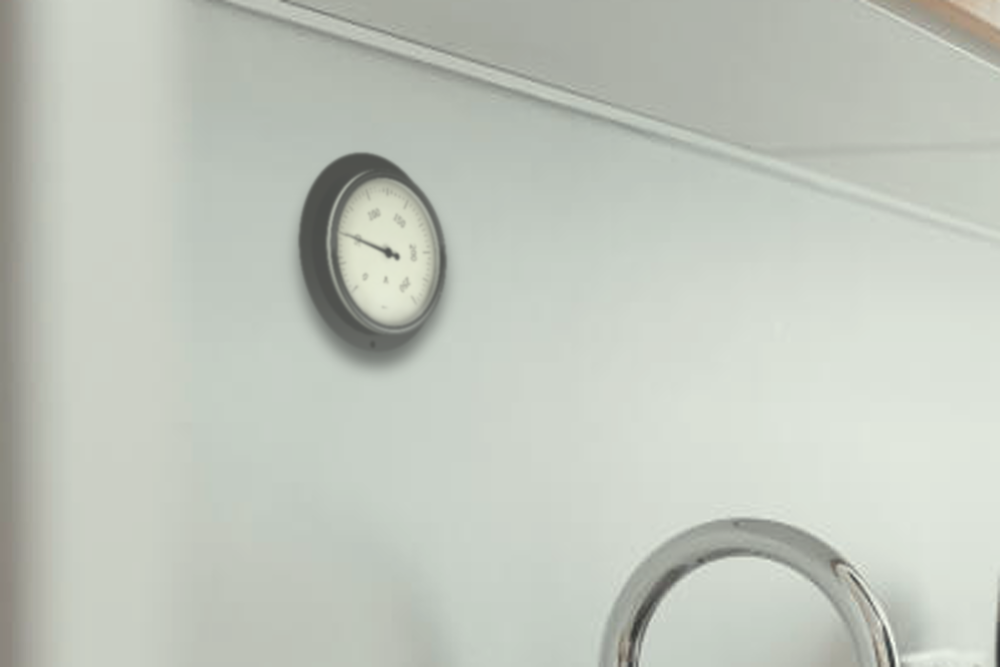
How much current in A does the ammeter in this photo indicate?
50 A
